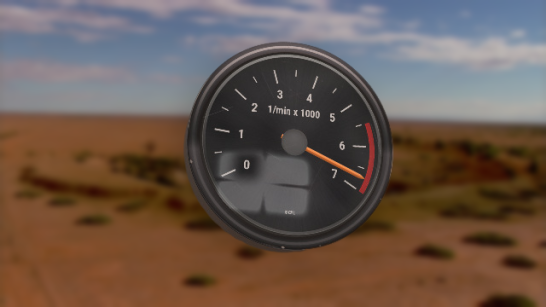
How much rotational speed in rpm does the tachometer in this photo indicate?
6750 rpm
